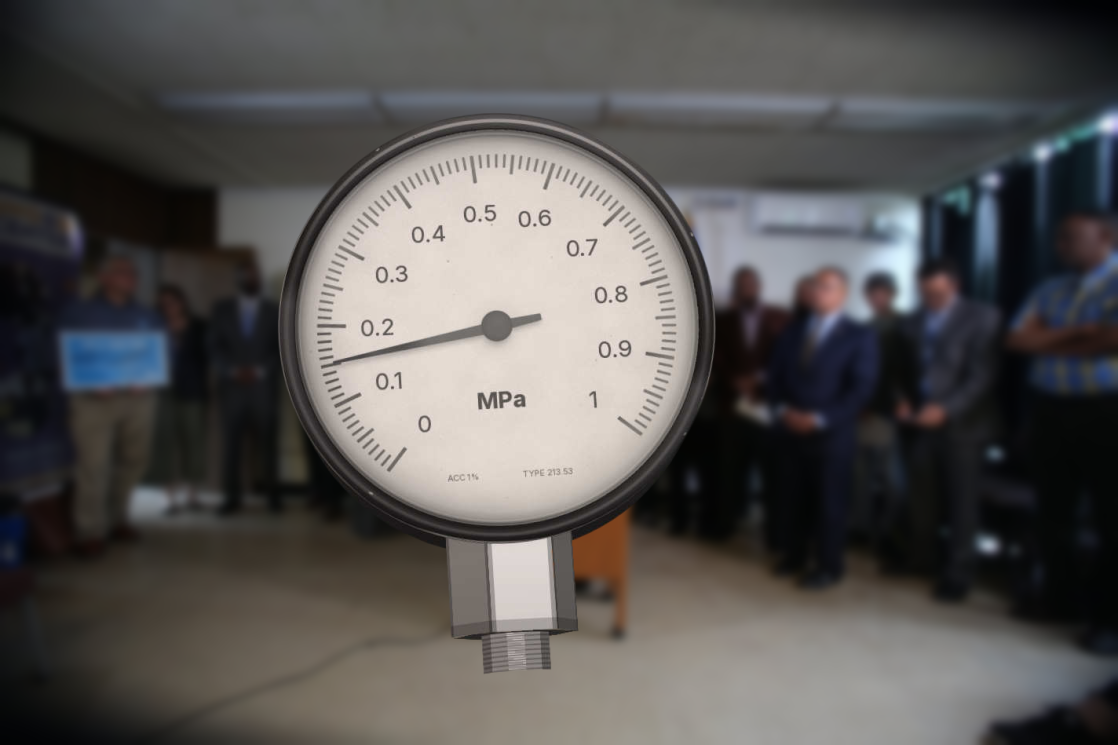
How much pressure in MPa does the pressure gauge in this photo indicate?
0.15 MPa
